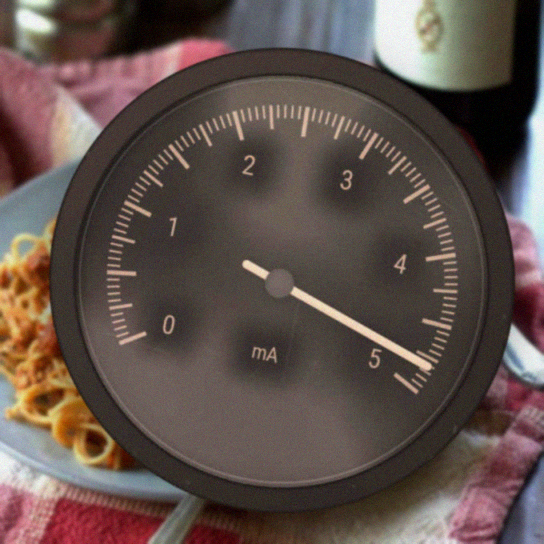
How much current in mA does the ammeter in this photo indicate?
4.8 mA
